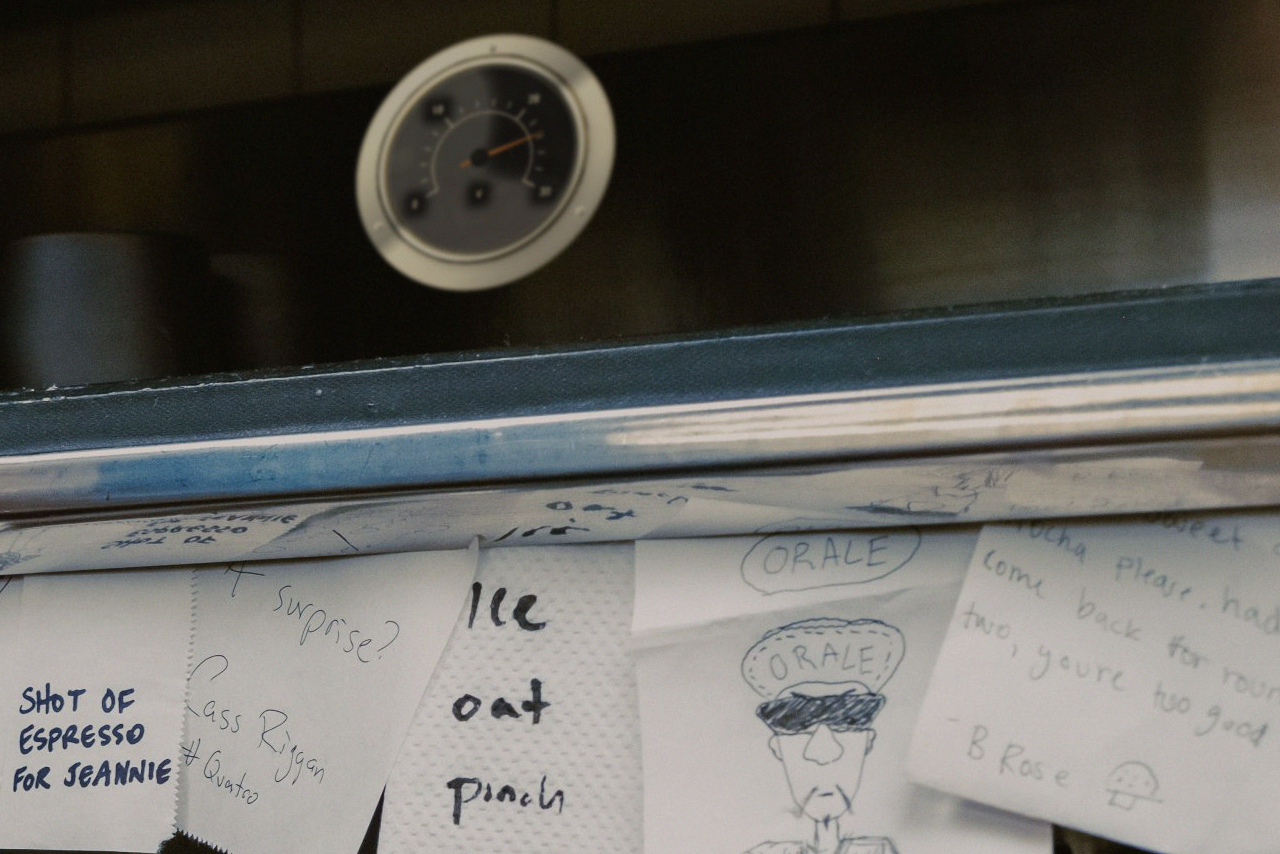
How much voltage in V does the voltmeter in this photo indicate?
24 V
